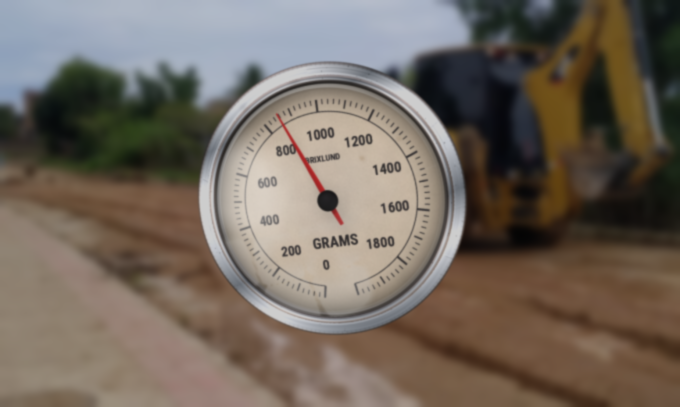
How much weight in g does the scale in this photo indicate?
860 g
